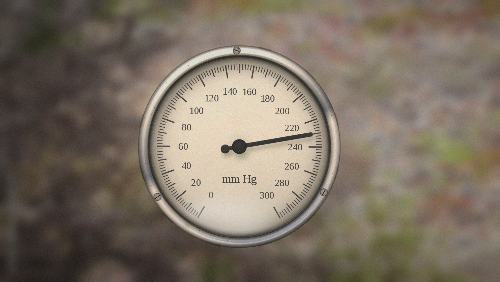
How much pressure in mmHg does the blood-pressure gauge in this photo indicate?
230 mmHg
